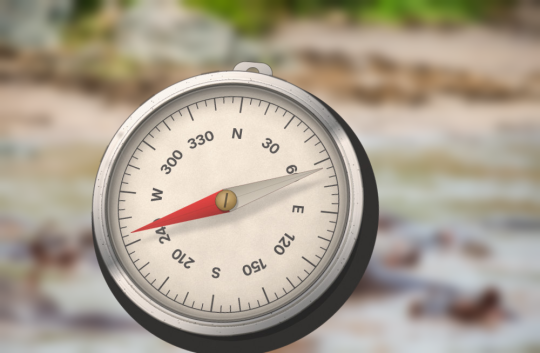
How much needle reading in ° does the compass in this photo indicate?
245 °
